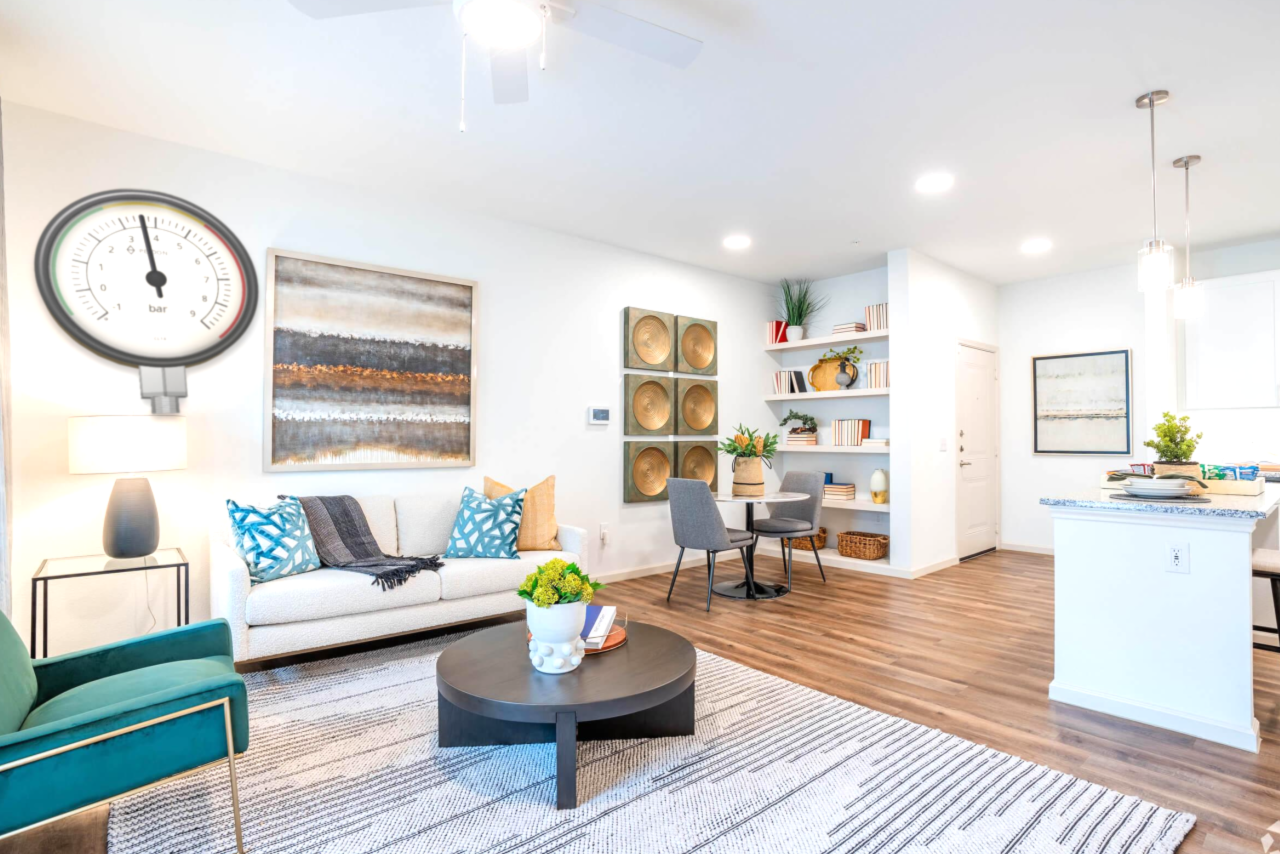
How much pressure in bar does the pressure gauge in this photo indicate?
3.6 bar
